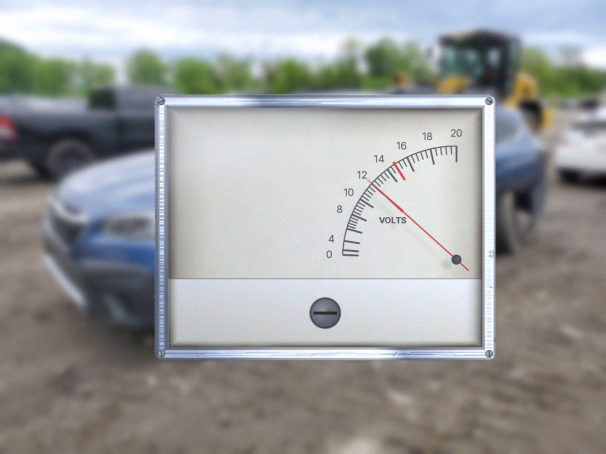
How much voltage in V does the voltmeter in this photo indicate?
12 V
